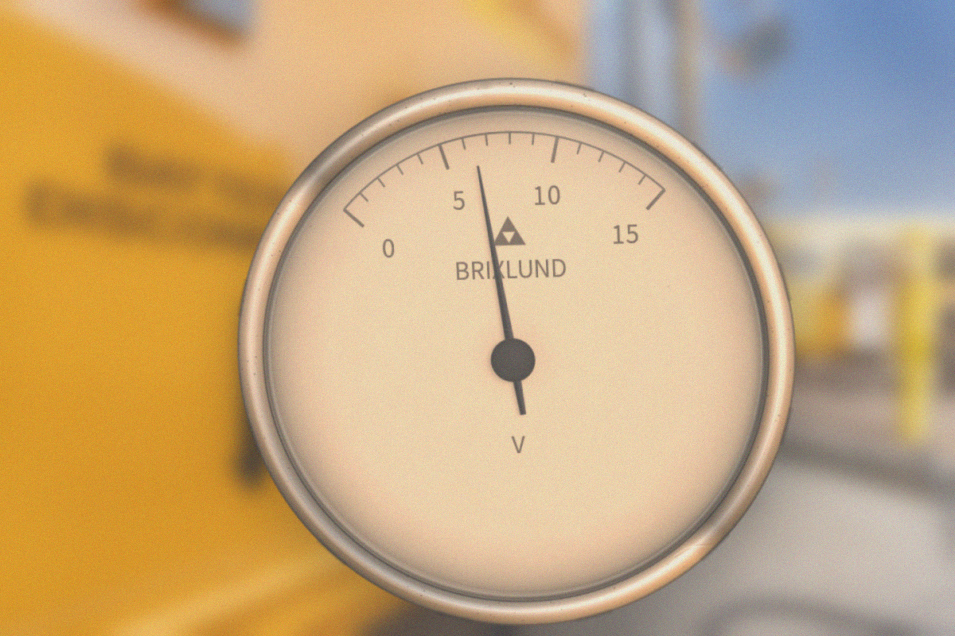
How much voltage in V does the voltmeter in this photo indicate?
6.5 V
